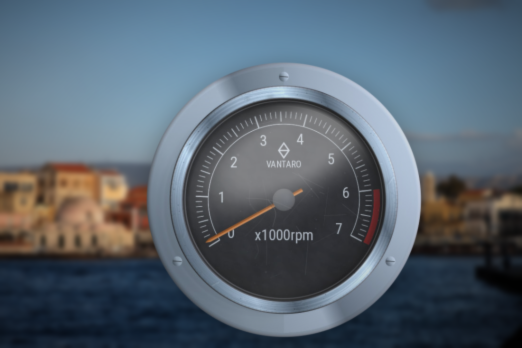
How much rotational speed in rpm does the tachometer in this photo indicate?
100 rpm
